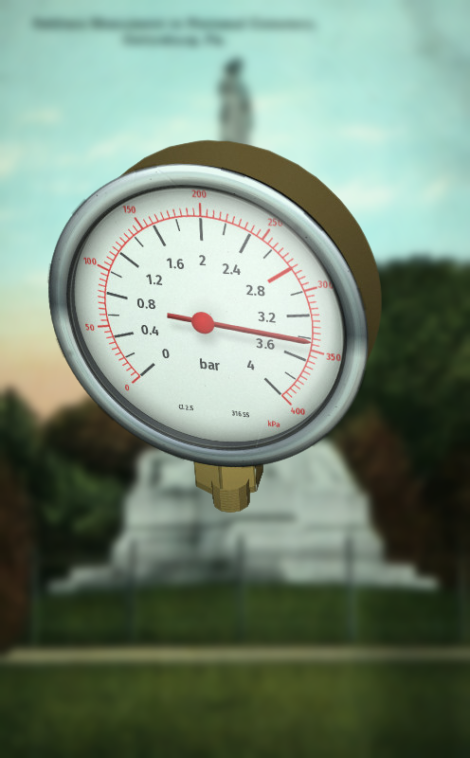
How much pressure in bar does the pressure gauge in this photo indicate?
3.4 bar
